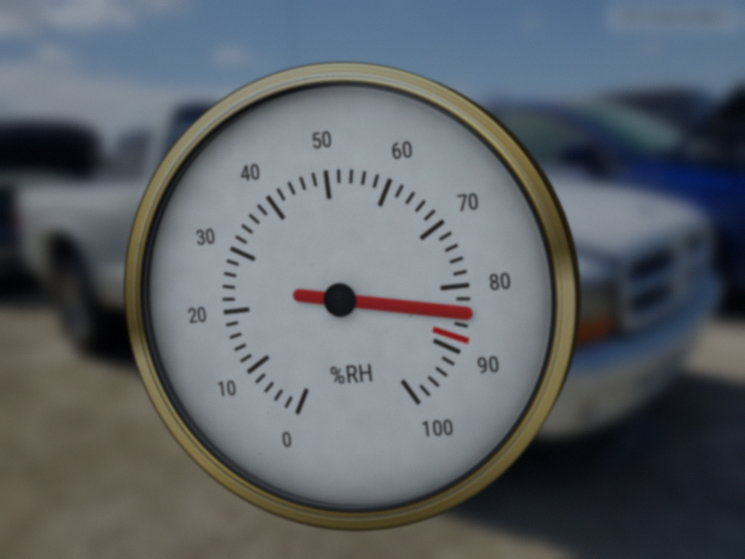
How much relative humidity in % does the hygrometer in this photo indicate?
84 %
